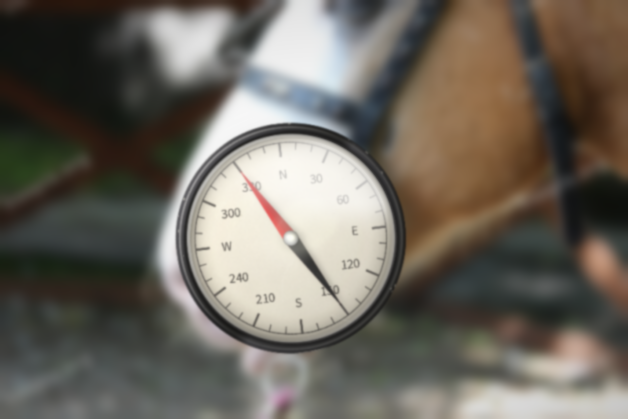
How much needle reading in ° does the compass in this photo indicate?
330 °
